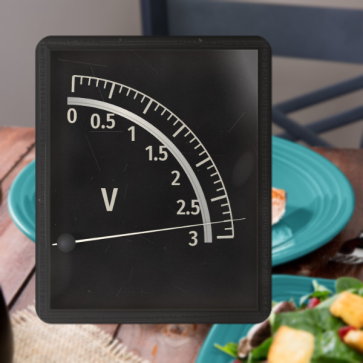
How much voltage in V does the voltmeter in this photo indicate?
2.8 V
